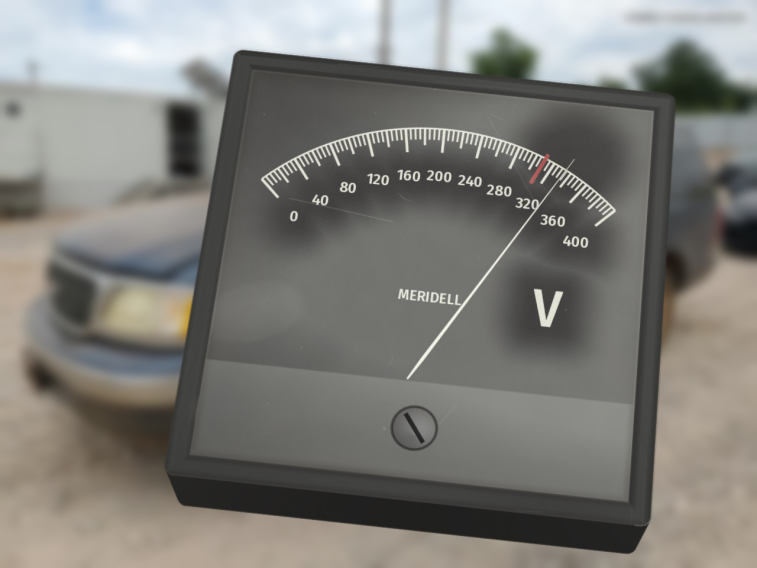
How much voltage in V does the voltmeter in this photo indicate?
335 V
